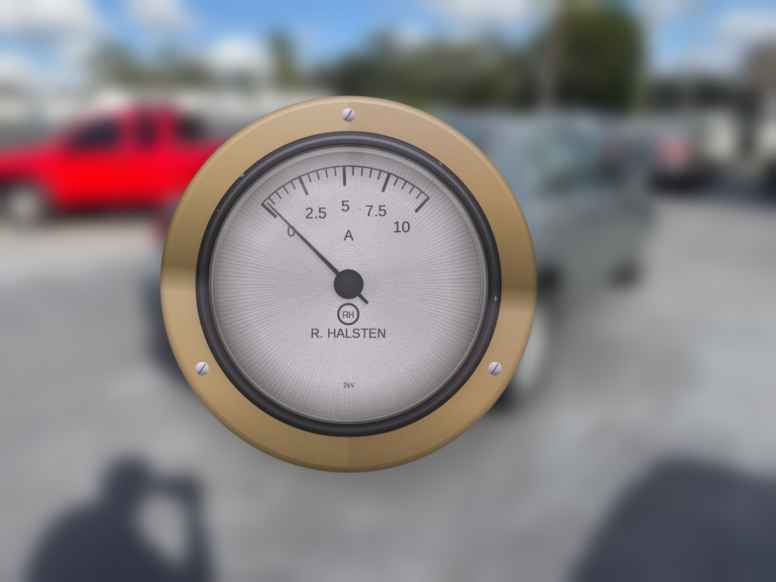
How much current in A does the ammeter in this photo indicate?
0.25 A
